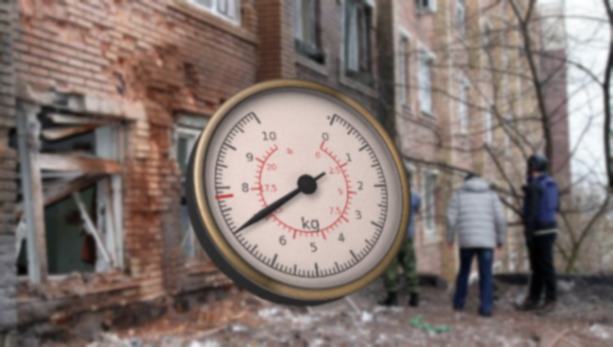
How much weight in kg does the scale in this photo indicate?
7 kg
